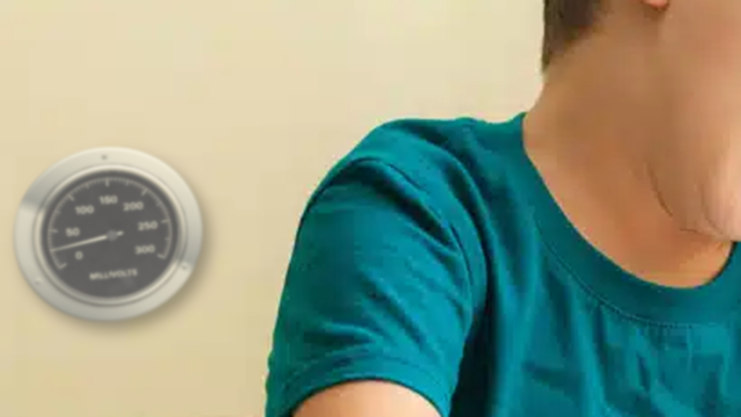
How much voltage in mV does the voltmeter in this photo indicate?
25 mV
